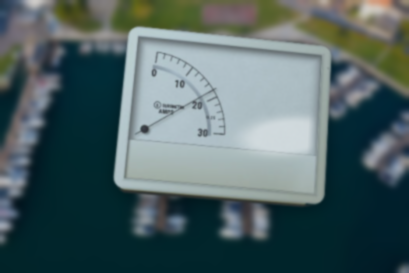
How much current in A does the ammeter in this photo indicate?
18 A
